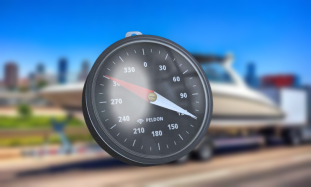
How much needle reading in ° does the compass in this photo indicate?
300 °
